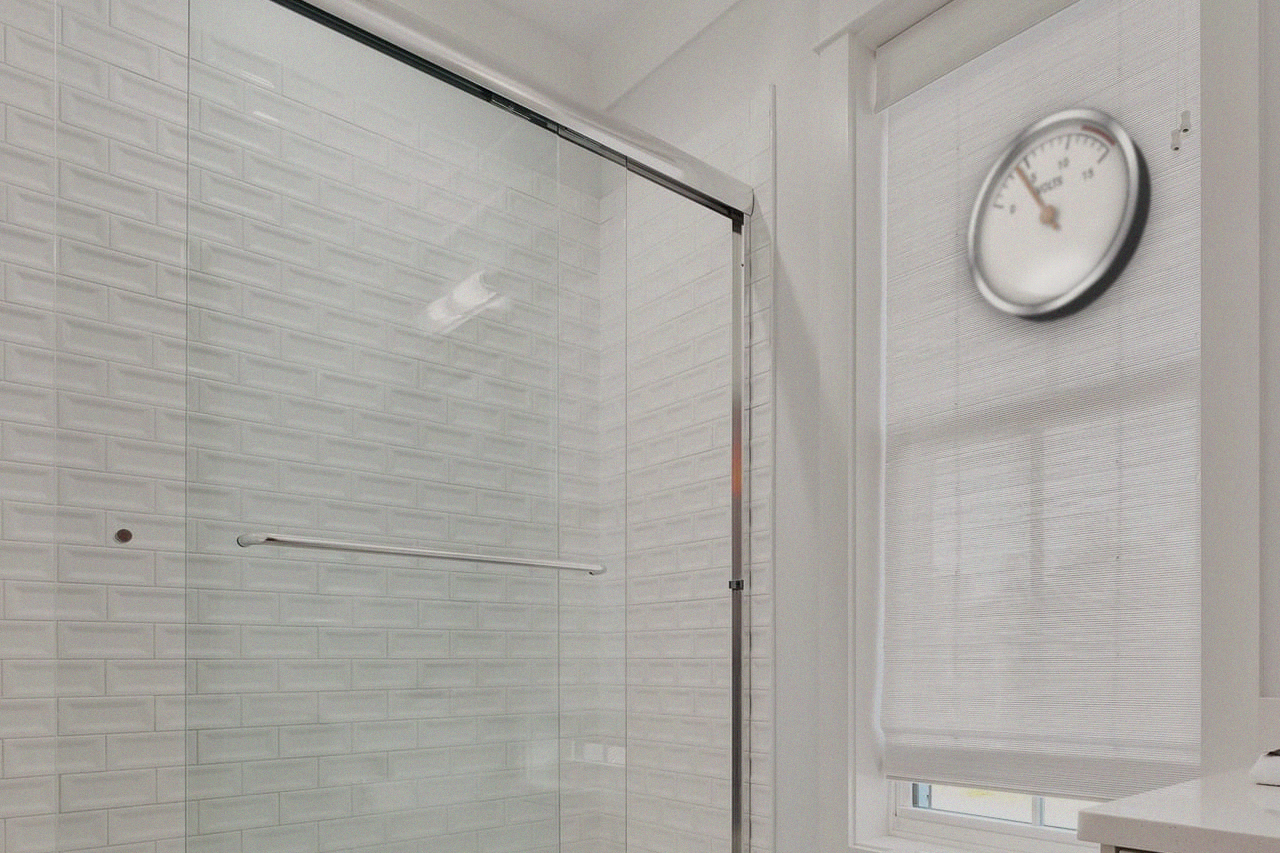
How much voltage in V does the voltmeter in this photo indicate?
4 V
